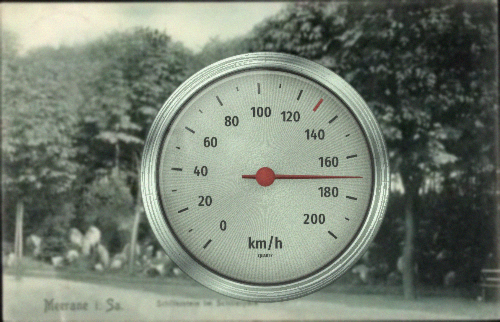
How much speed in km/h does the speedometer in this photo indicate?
170 km/h
